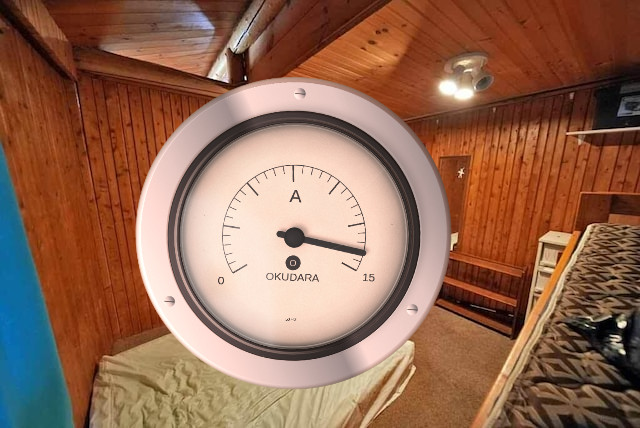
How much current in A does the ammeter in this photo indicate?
14 A
